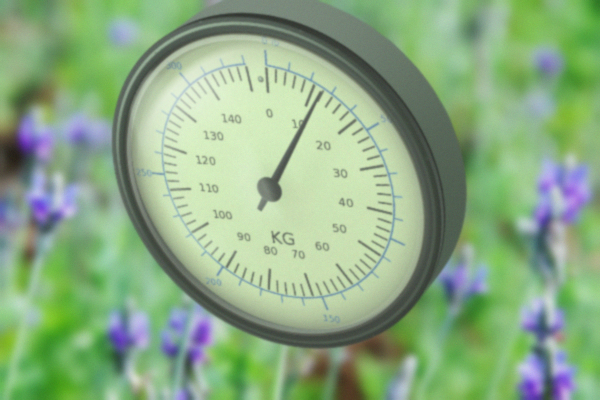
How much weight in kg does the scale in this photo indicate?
12 kg
